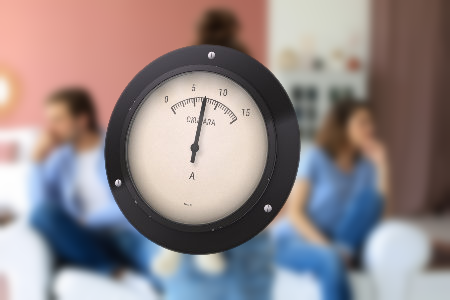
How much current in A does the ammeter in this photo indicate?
7.5 A
